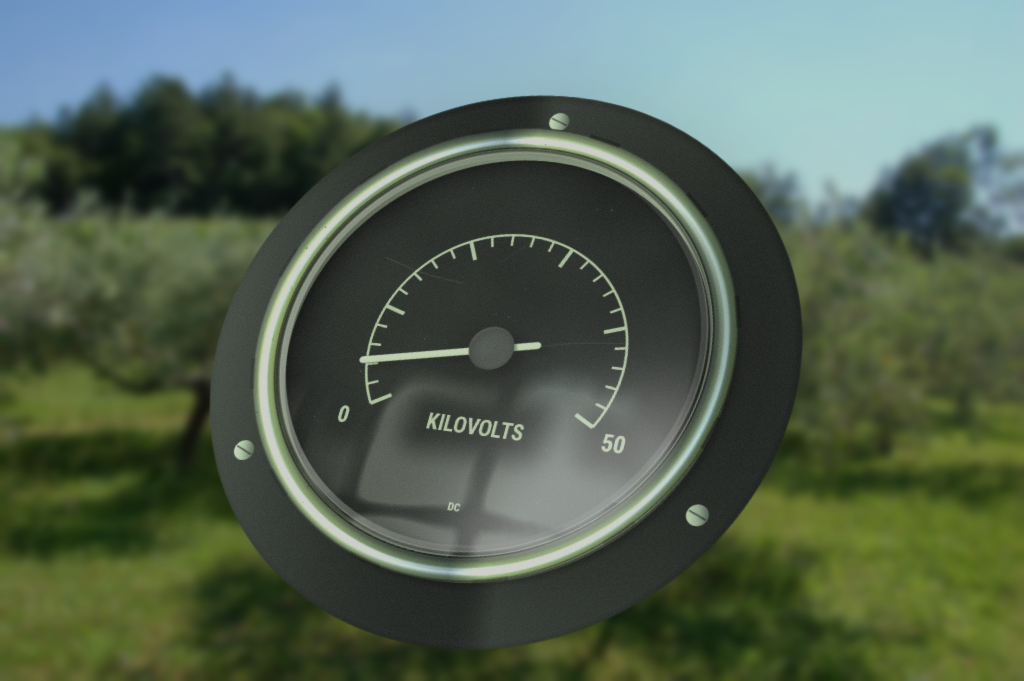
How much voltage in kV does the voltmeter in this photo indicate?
4 kV
